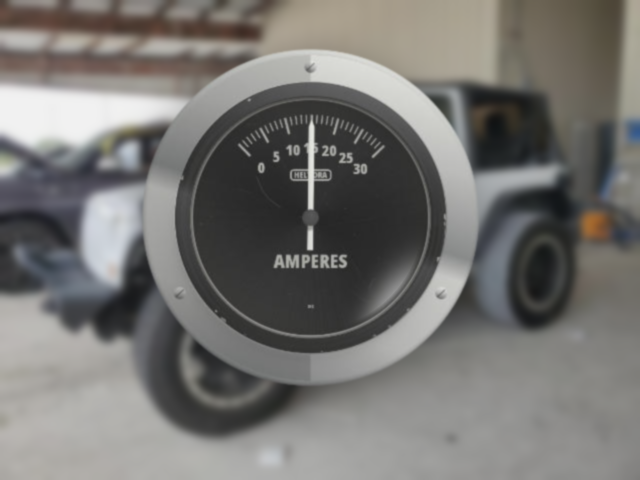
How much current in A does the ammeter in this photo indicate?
15 A
